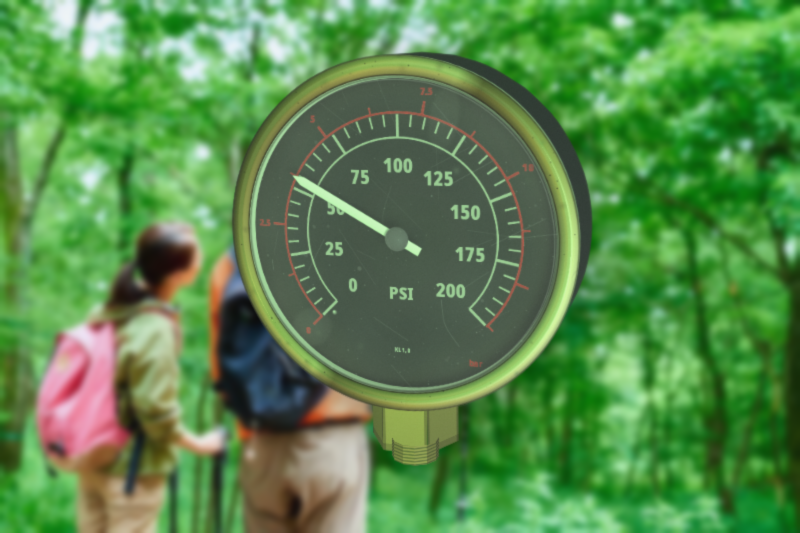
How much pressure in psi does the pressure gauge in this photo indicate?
55 psi
